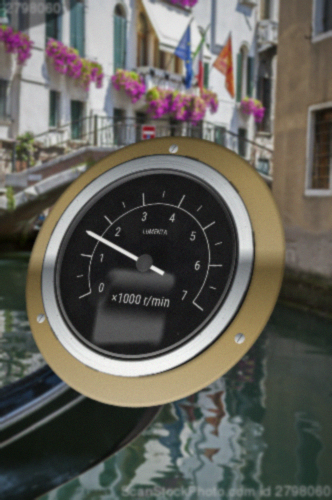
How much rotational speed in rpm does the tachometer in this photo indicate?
1500 rpm
